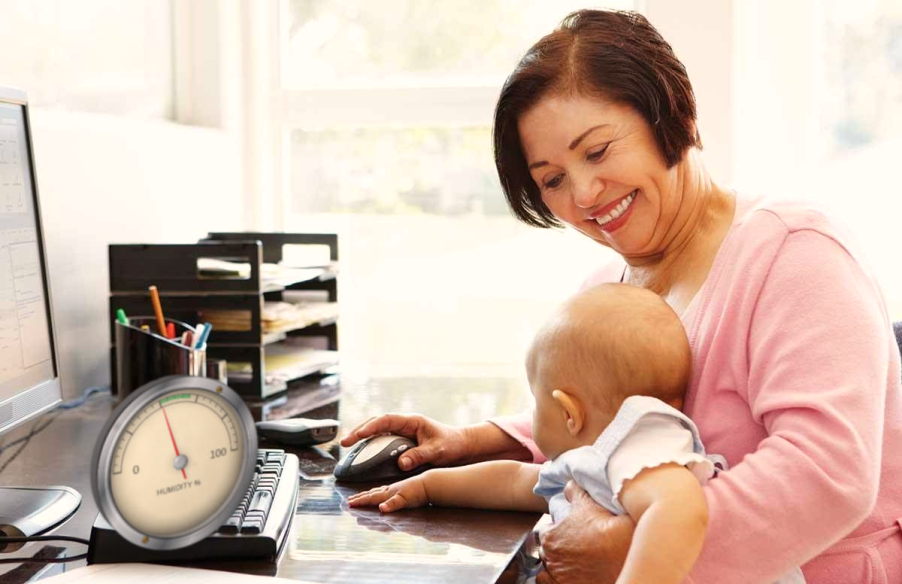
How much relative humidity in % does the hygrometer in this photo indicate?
40 %
